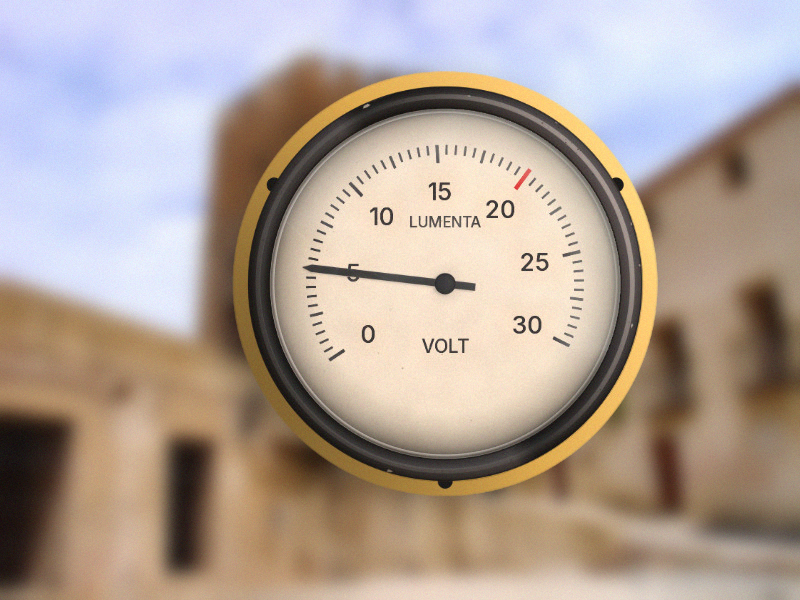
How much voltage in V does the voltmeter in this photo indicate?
5 V
